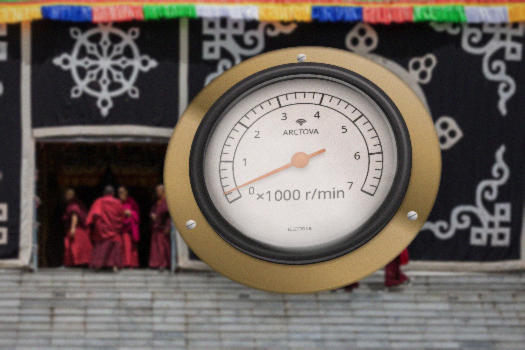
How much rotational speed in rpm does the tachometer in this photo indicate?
200 rpm
